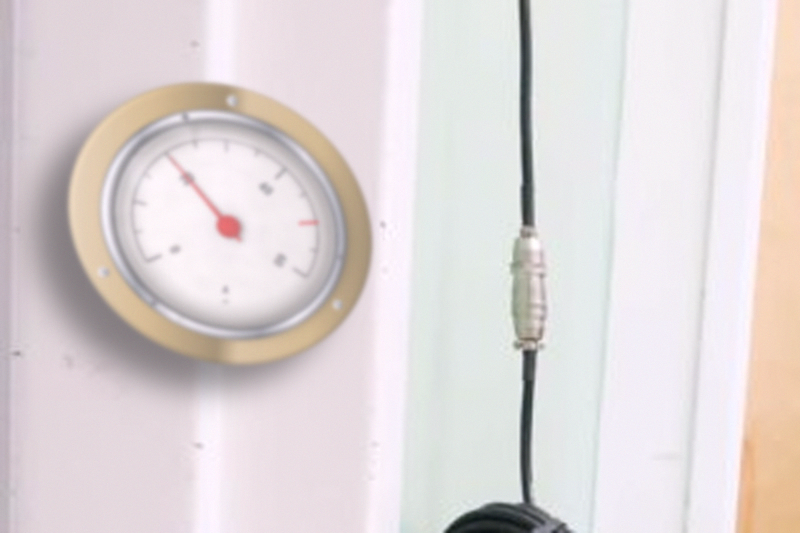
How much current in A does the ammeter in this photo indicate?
20 A
